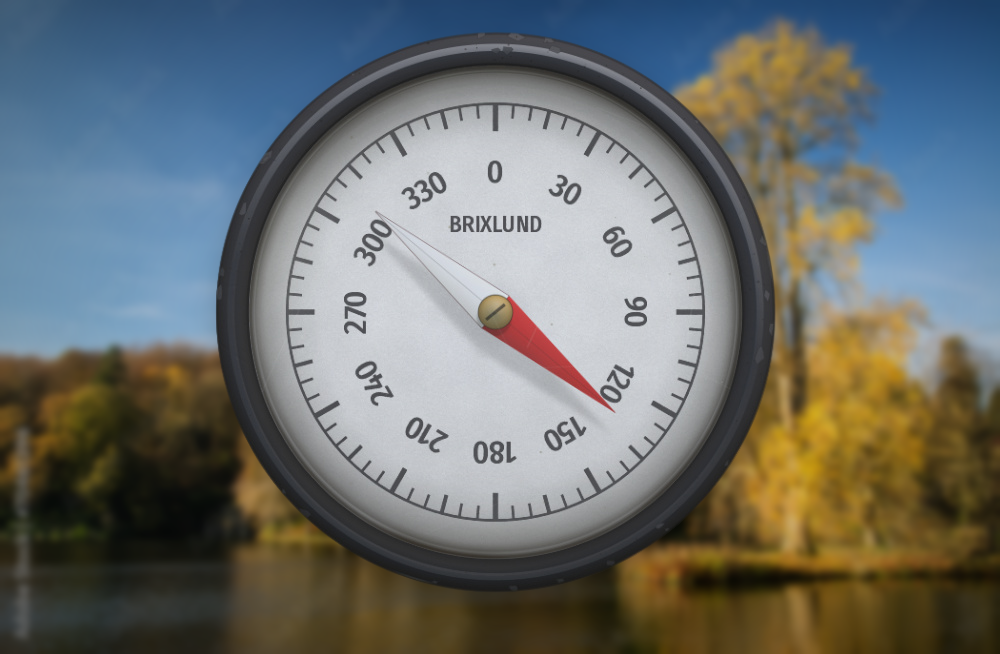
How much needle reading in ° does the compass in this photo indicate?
130 °
